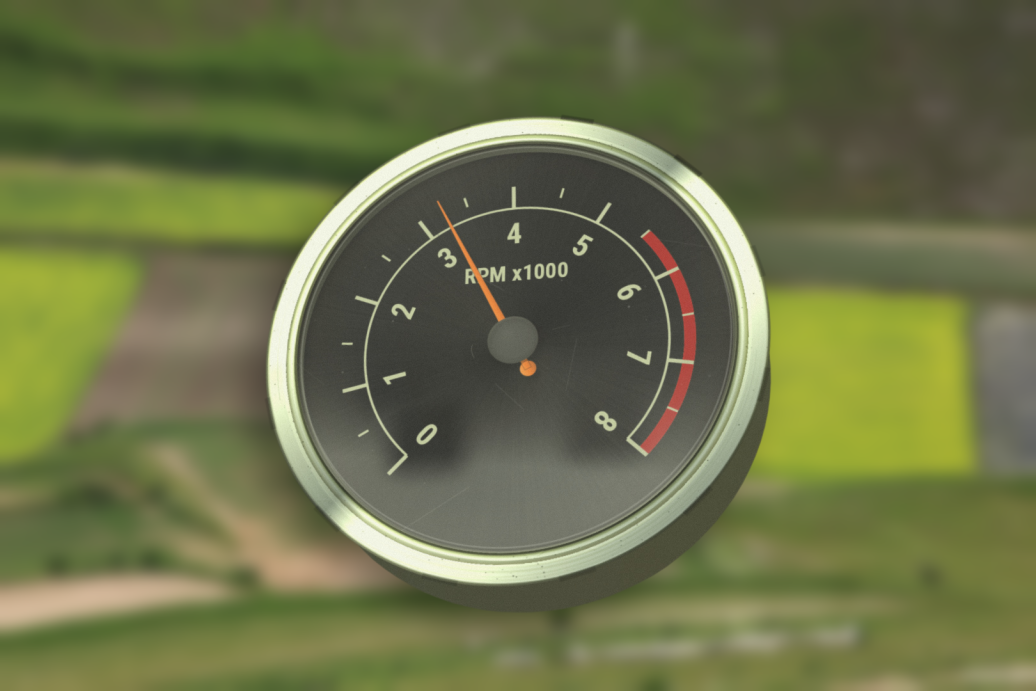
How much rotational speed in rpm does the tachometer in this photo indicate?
3250 rpm
